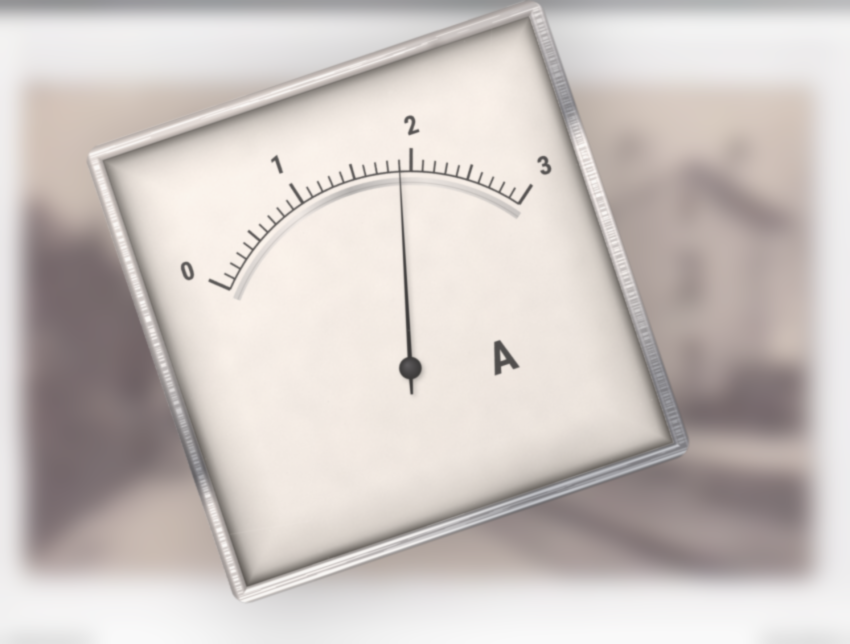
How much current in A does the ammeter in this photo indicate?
1.9 A
